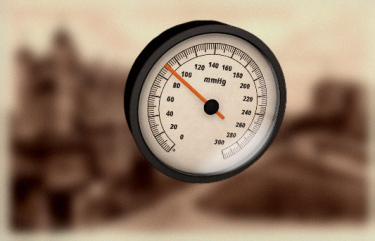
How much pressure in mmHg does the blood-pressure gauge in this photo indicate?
90 mmHg
